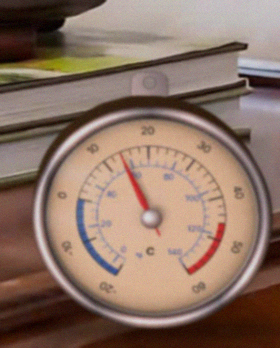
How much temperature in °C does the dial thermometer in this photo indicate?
14 °C
